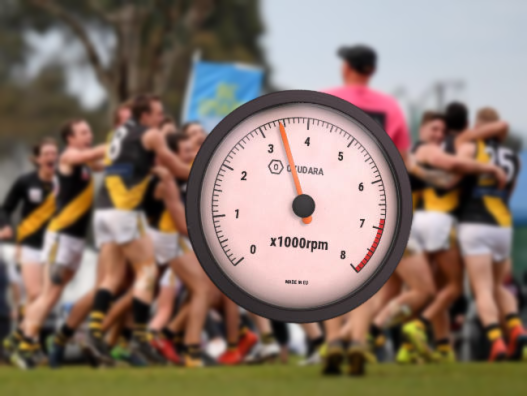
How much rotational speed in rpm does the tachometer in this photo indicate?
3400 rpm
